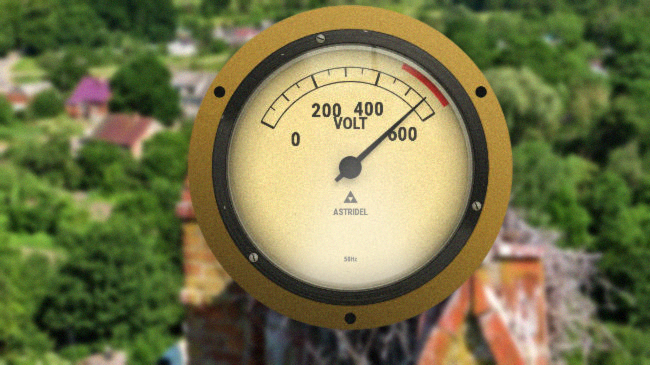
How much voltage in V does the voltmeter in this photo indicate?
550 V
